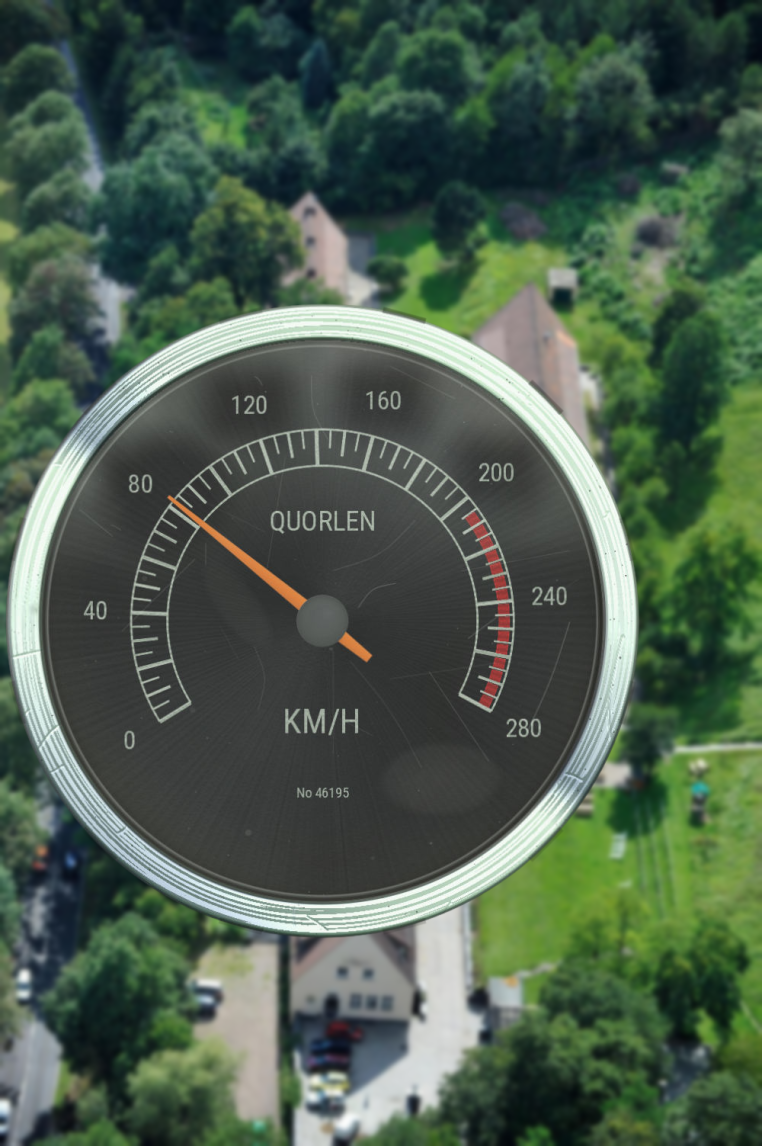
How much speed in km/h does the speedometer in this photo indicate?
82.5 km/h
